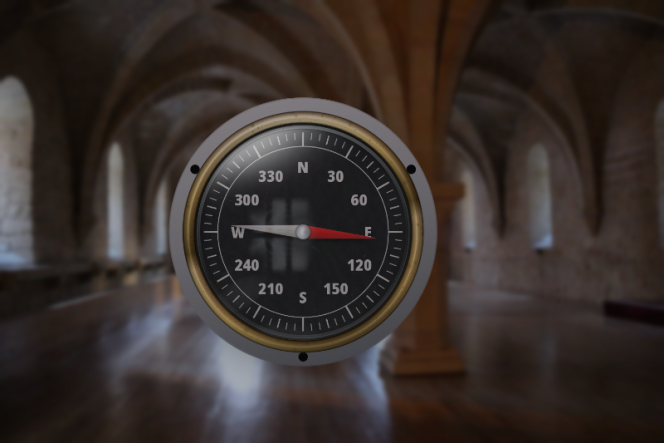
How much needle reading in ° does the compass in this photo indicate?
95 °
